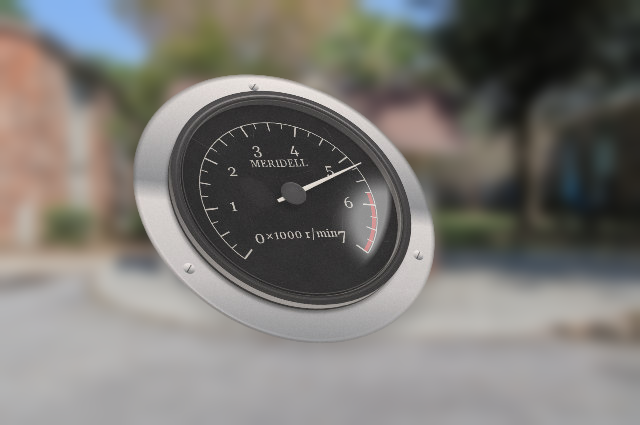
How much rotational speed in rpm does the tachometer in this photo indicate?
5250 rpm
